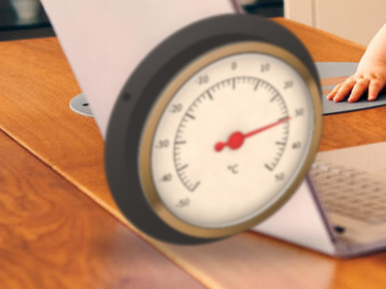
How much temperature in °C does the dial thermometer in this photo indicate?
30 °C
